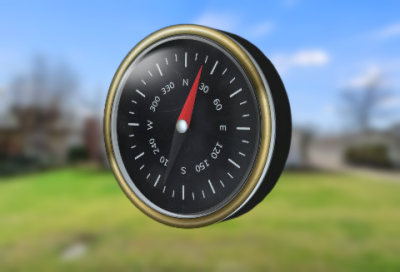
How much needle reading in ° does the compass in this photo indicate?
20 °
